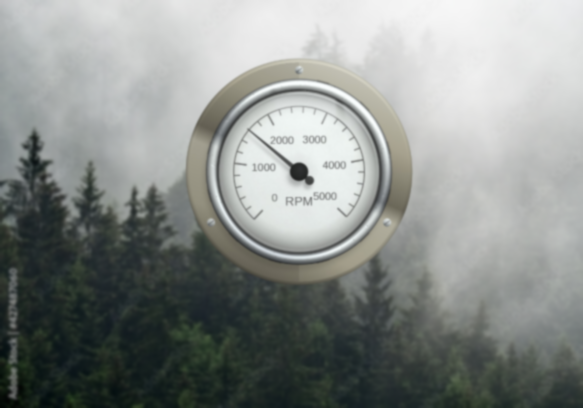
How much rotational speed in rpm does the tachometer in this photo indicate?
1600 rpm
